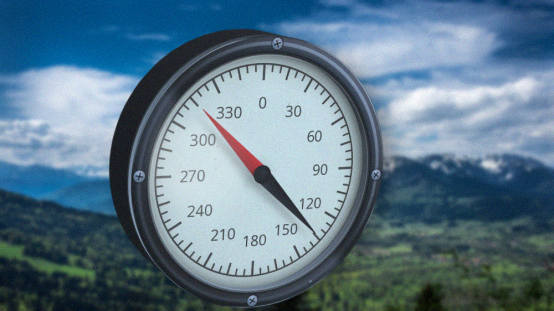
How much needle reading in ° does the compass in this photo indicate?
315 °
